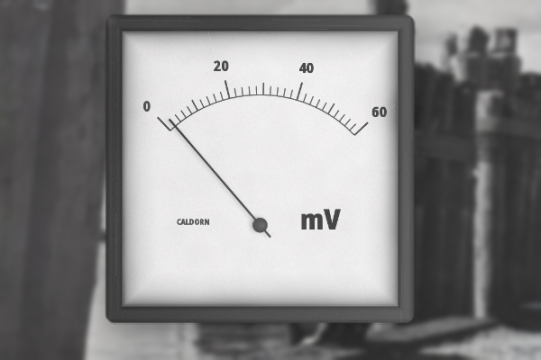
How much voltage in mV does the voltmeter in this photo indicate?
2 mV
